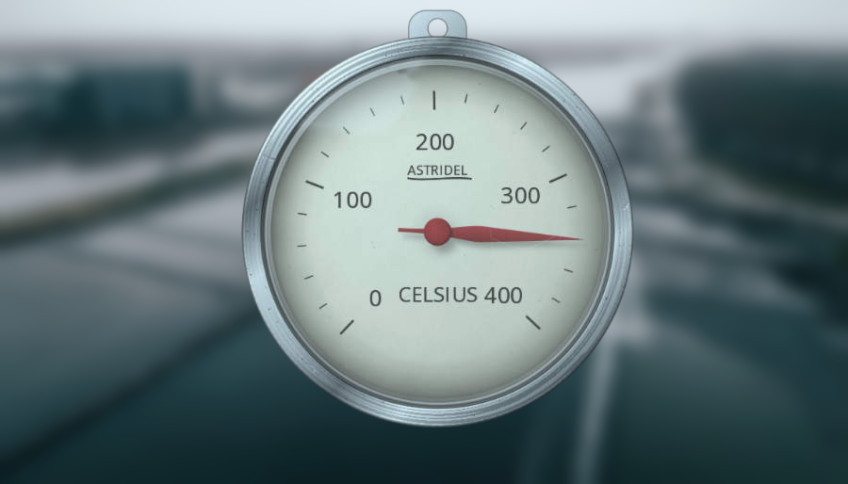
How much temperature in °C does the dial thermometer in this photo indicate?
340 °C
